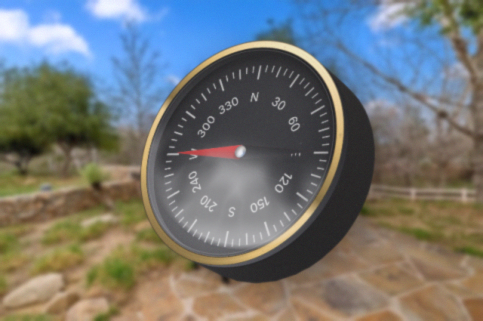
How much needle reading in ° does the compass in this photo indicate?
270 °
